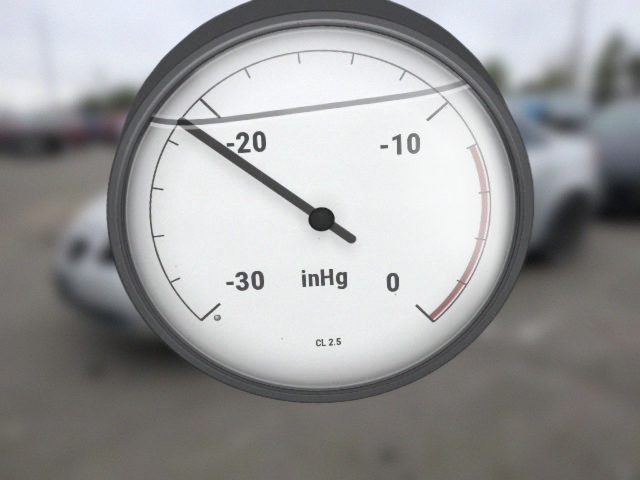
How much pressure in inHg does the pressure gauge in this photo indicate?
-21 inHg
